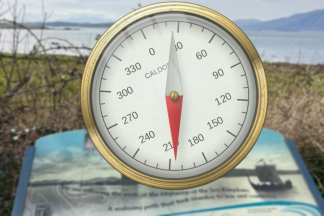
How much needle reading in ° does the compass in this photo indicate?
205 °
